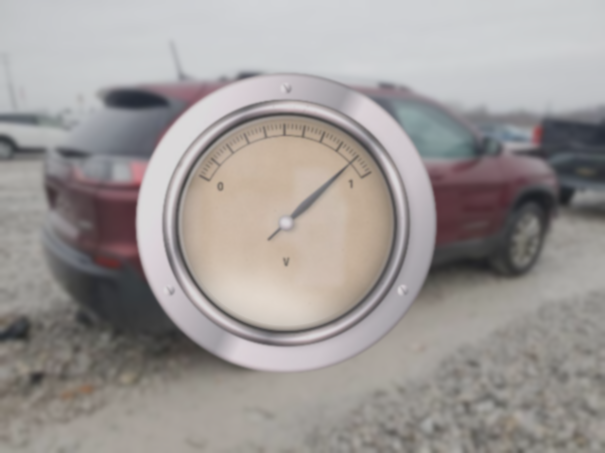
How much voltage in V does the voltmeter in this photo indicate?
0.9 V
